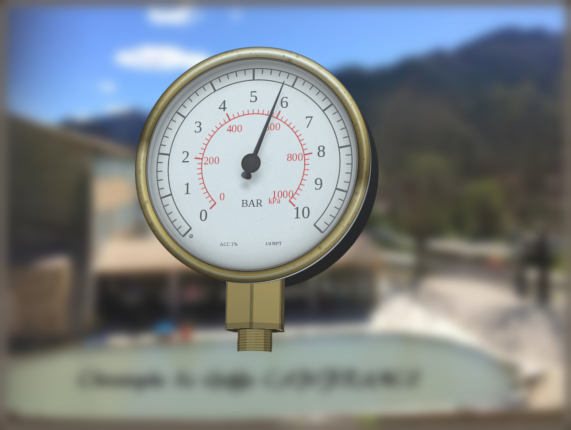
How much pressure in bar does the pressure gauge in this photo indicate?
5.8 bar
